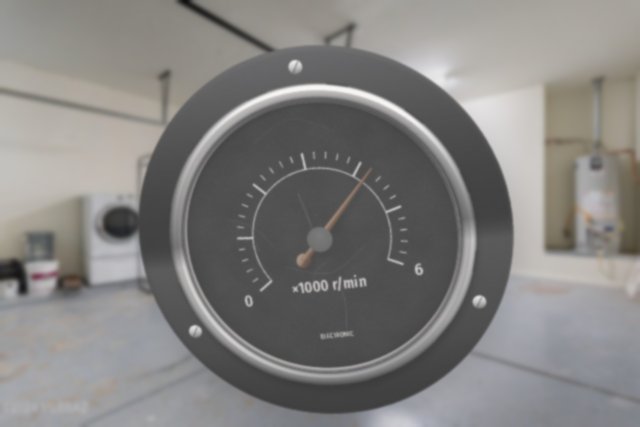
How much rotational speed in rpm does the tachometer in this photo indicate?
4200 rpm
